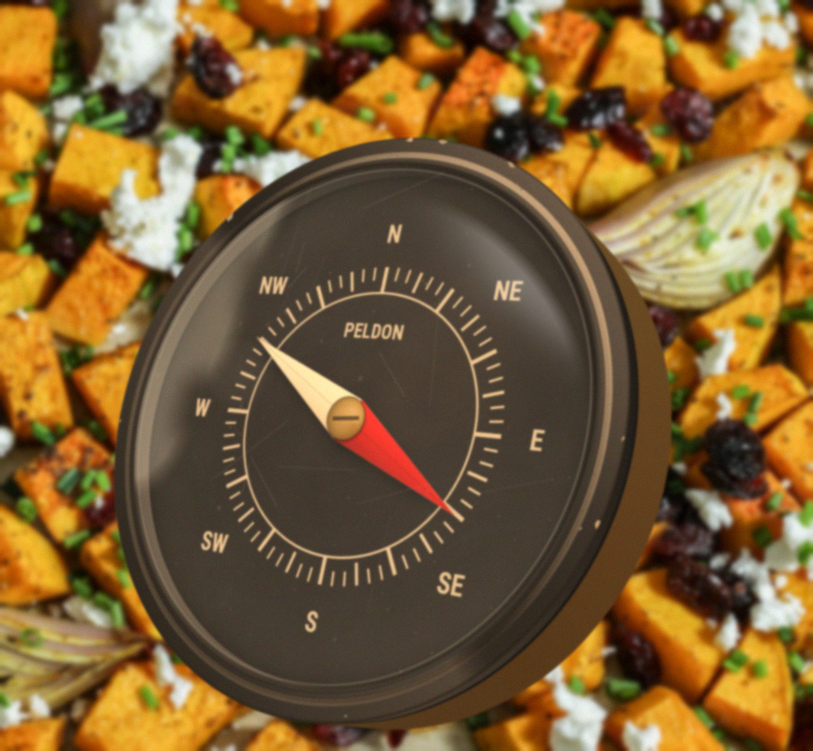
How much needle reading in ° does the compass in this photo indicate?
120 °
